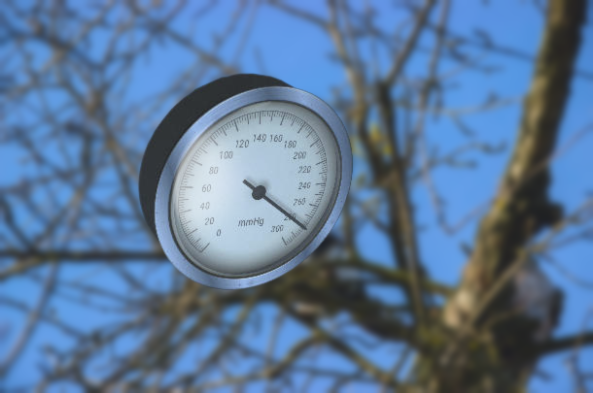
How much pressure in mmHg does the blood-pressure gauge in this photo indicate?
280 mmHg
